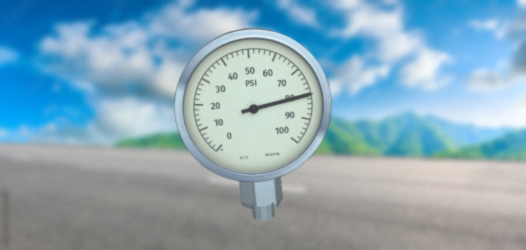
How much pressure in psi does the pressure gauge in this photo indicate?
80 psi
